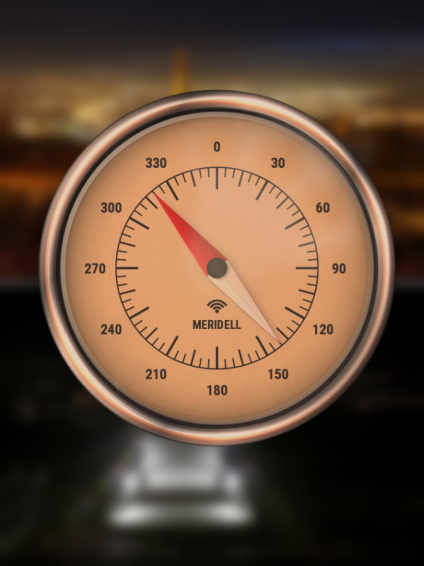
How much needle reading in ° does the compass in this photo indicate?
320 °
